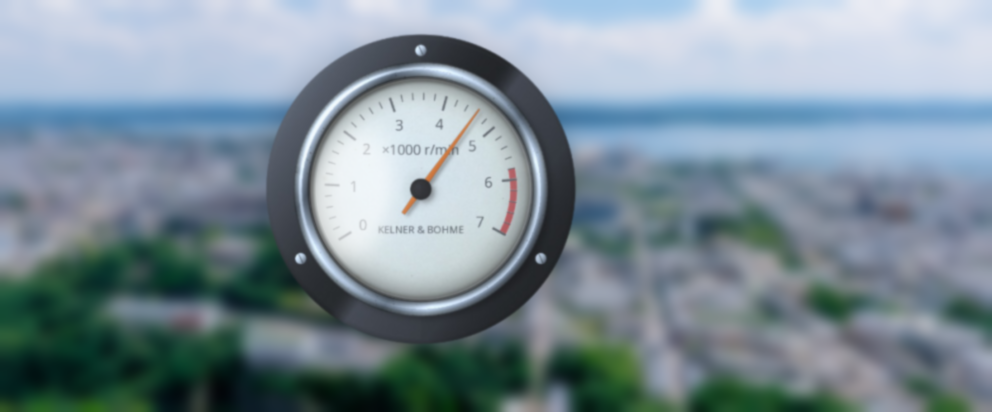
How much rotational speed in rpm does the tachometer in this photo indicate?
4600 rpm
